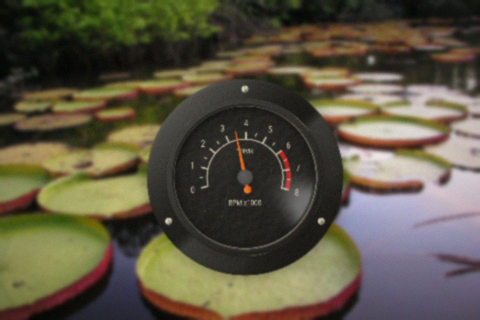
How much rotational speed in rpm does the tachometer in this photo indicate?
3500 rpm
